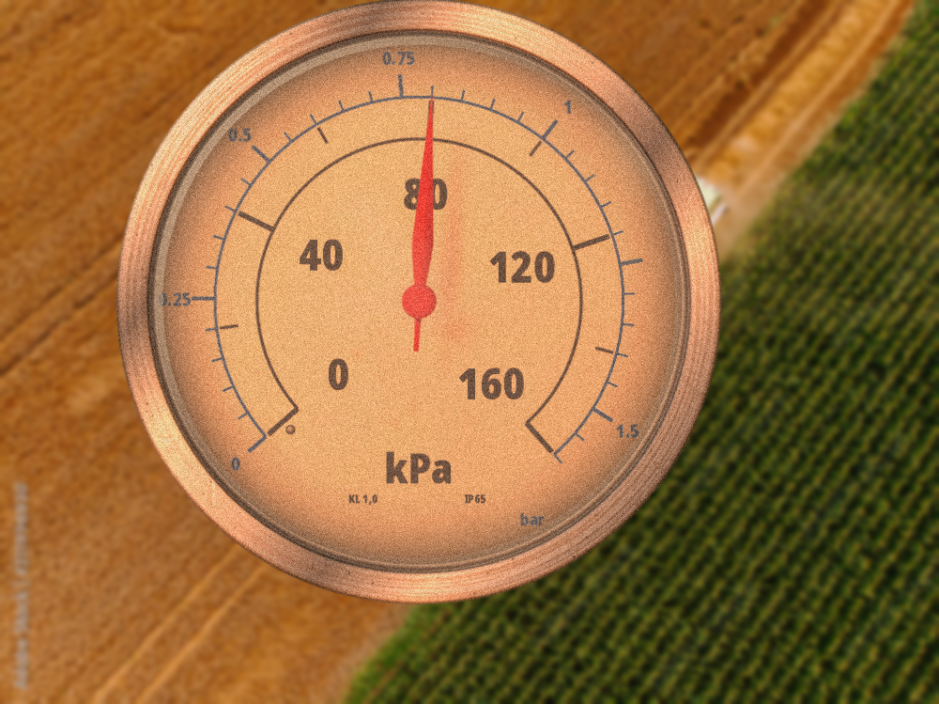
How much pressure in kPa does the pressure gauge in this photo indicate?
80 kPa
